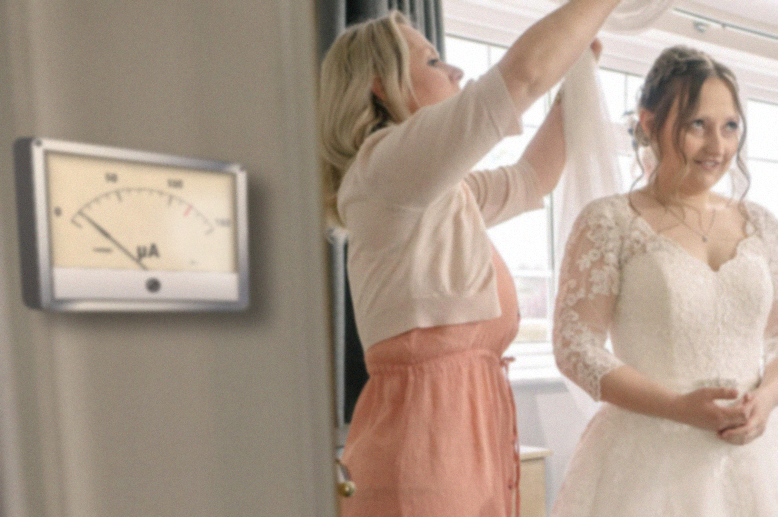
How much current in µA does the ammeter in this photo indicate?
10 µA
